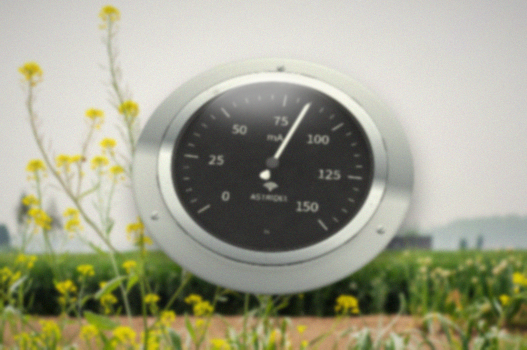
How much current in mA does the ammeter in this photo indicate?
85 mA
